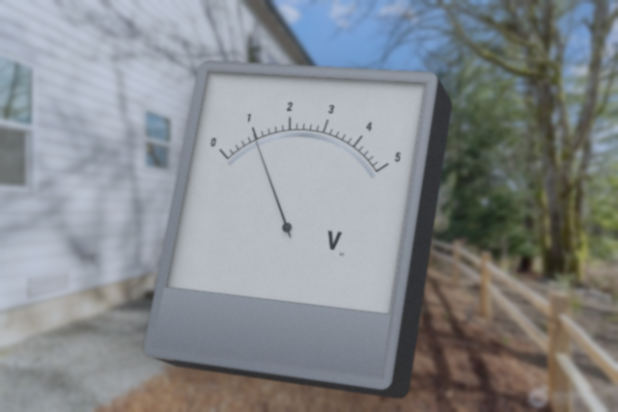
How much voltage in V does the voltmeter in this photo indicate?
1 V
